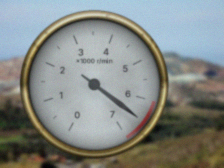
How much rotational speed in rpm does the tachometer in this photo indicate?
6500 rpm
